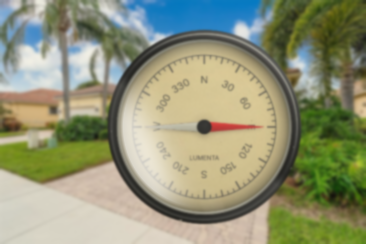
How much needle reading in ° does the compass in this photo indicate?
90 °
